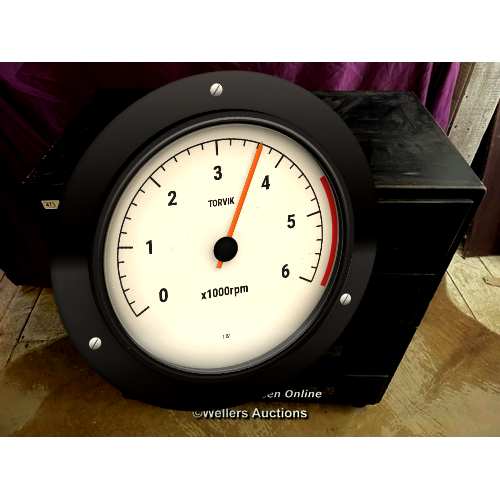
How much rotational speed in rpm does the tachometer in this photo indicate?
3600 rpm
